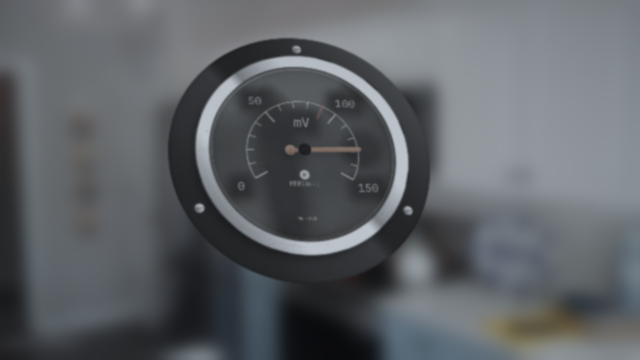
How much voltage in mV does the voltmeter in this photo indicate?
130 mV
